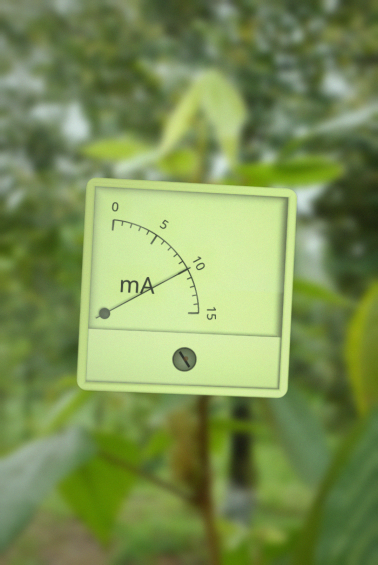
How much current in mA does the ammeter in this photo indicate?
10 mA
